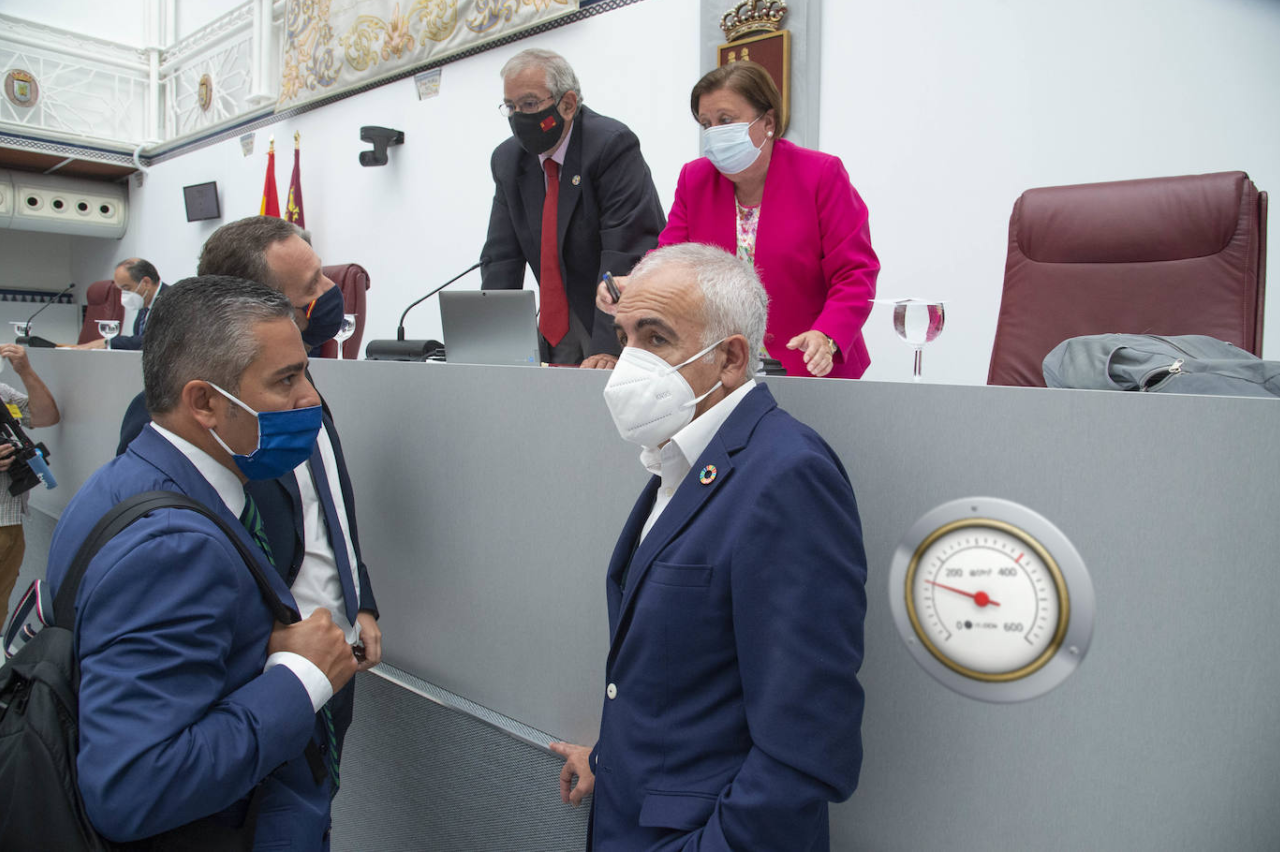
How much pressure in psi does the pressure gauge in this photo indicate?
140 psi
